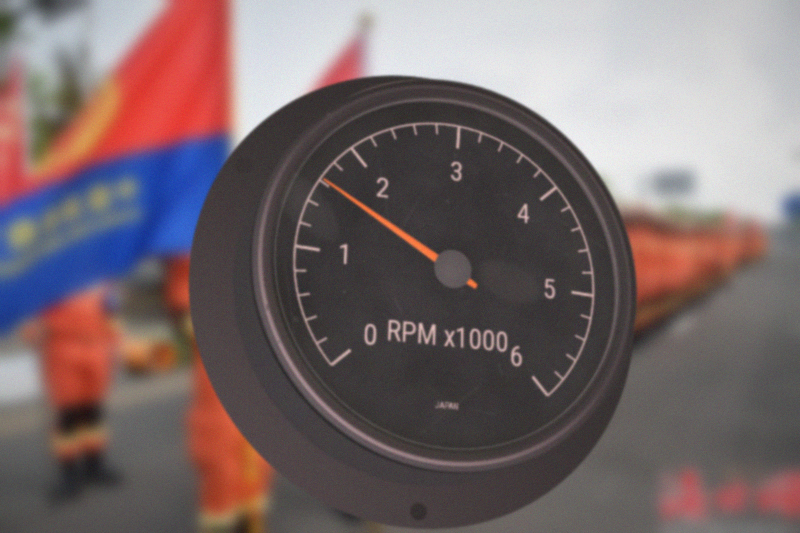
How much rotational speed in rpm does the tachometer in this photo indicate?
1600 rpm
